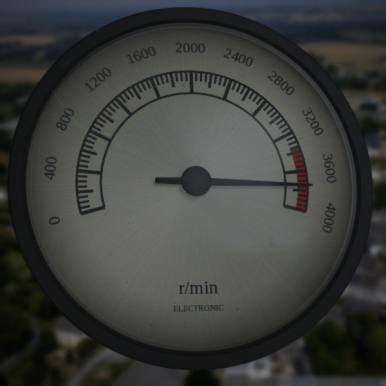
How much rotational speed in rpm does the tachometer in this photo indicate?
3750 rpm
